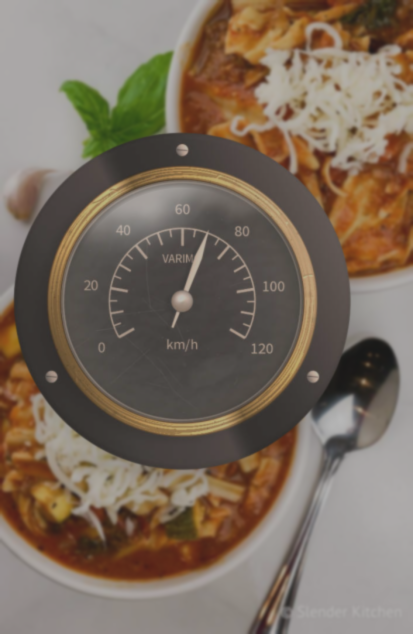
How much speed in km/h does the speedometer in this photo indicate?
70 km/h
